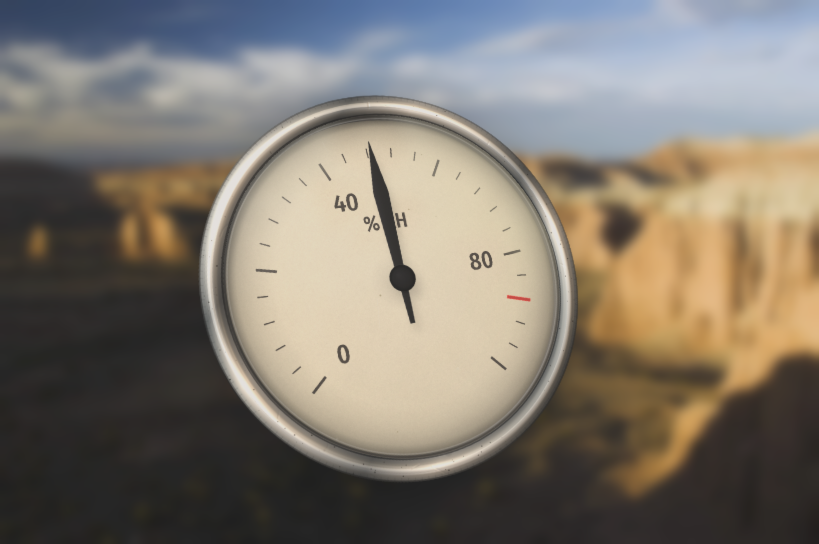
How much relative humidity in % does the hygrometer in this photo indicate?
48 %
